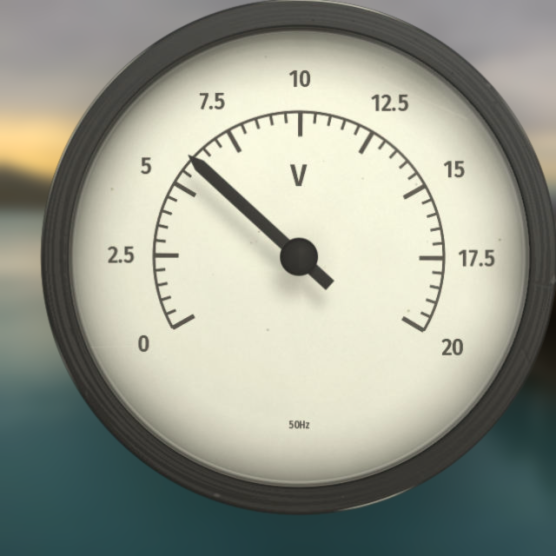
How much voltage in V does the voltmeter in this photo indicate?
6 V
